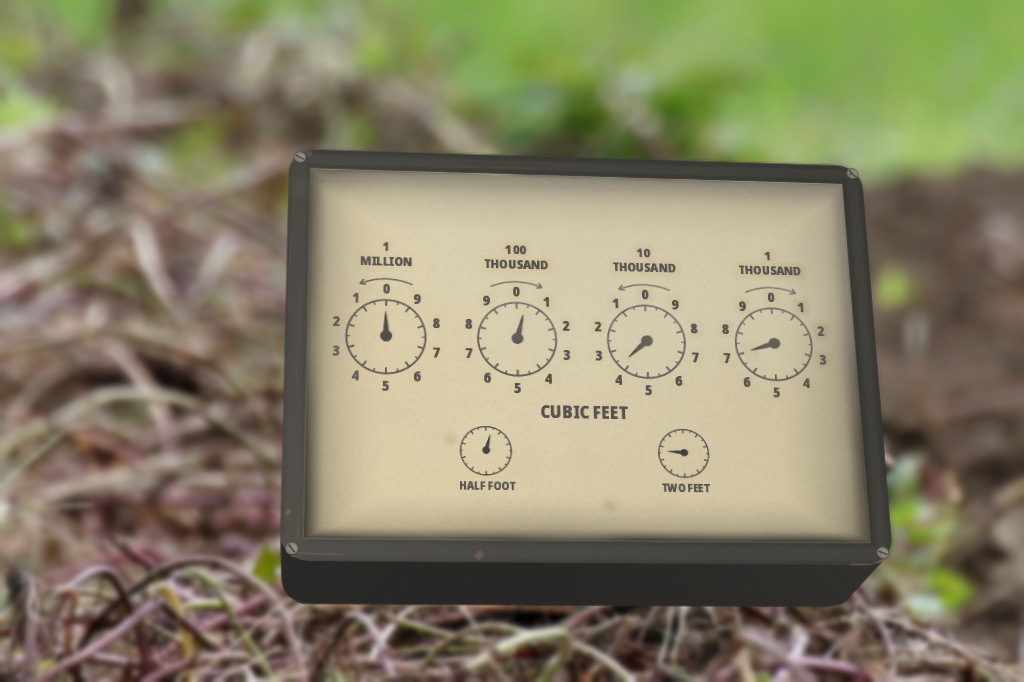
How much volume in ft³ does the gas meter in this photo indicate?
3700 ft³
